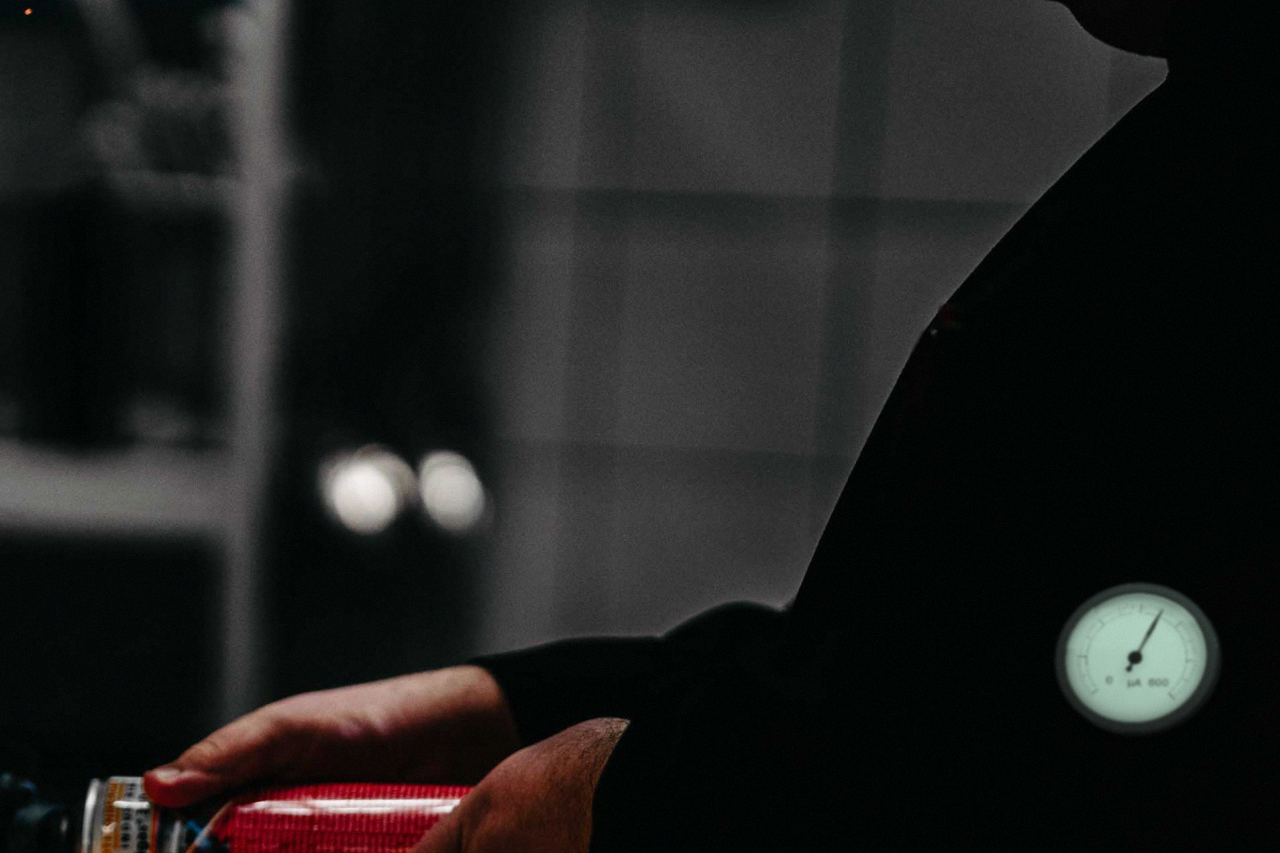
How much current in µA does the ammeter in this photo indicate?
350 µA
